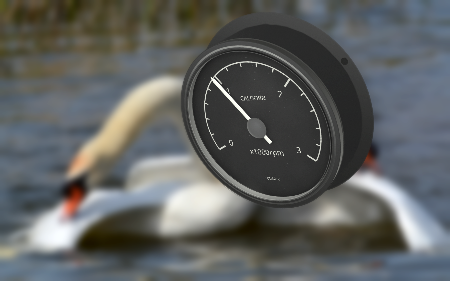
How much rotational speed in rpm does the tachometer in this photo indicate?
1000 rpm
